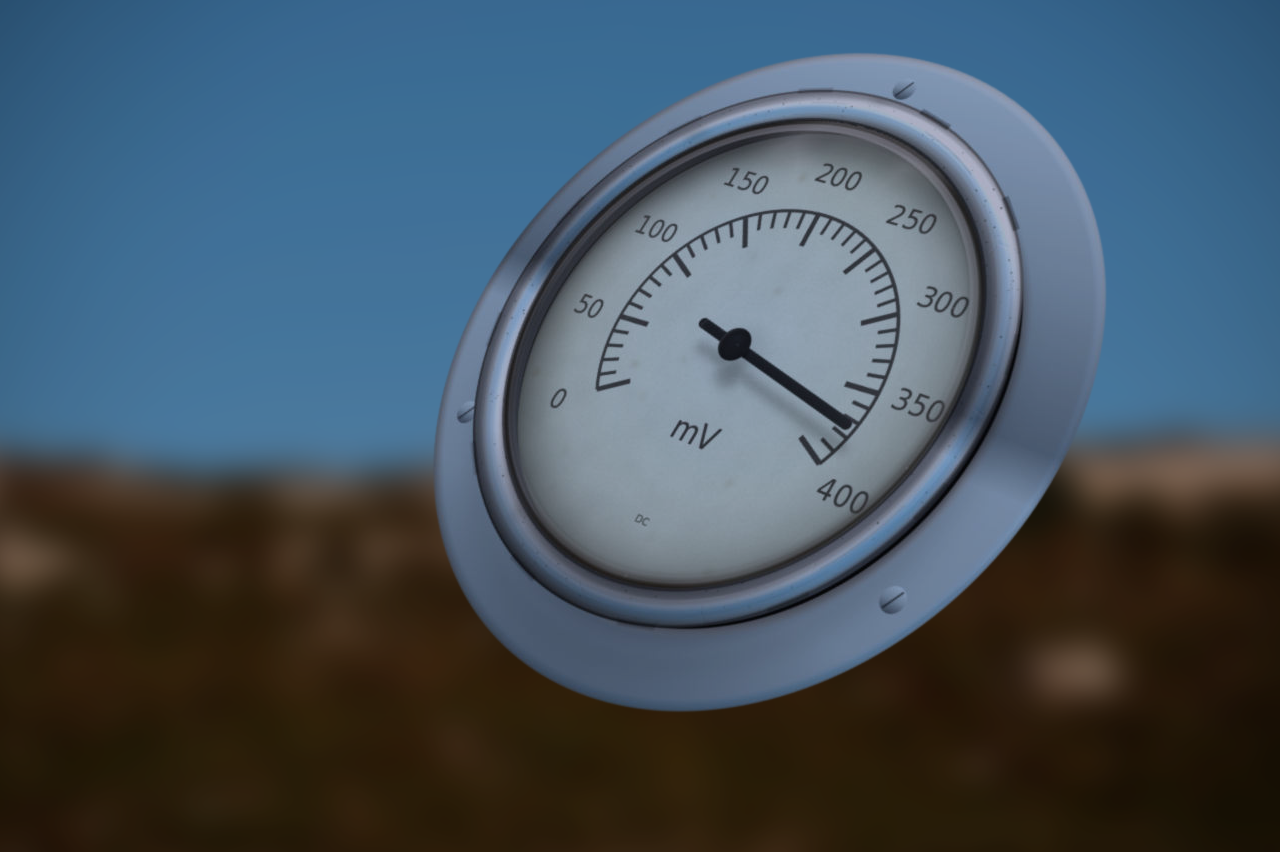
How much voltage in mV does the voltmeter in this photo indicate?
375 mV
